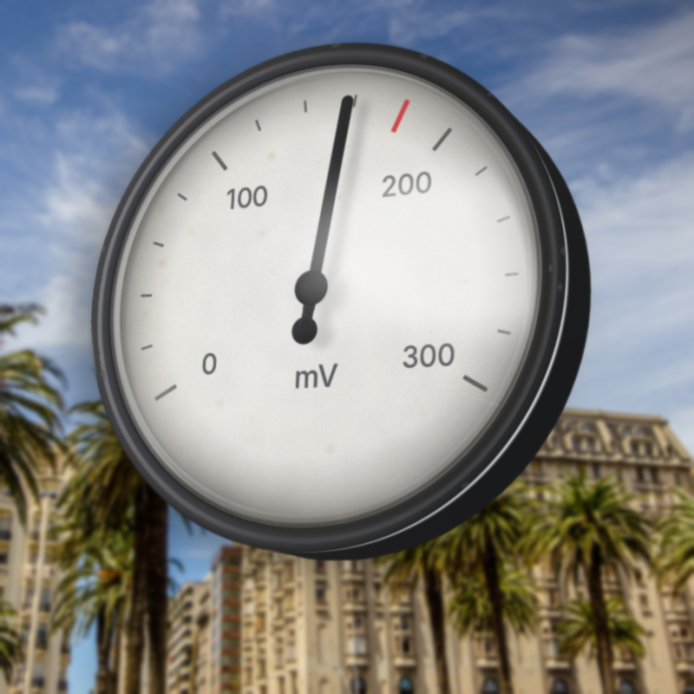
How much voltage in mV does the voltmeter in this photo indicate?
160 mV
